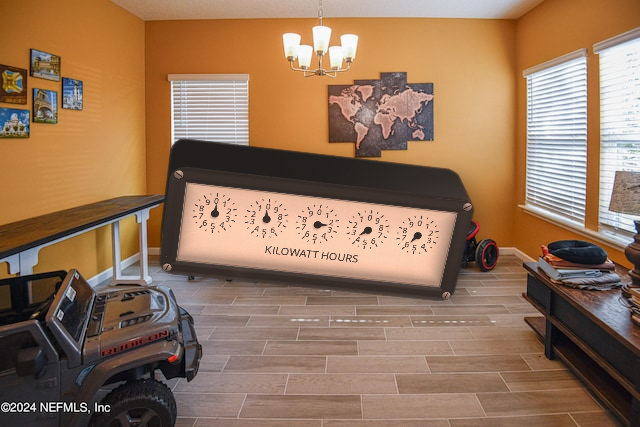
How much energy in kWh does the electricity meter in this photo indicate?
236 kWh
